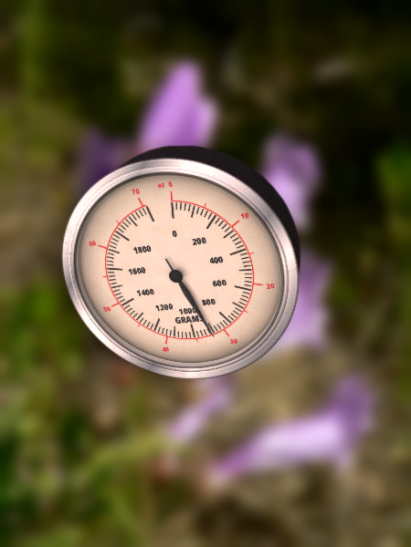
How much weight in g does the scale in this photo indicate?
900 g
